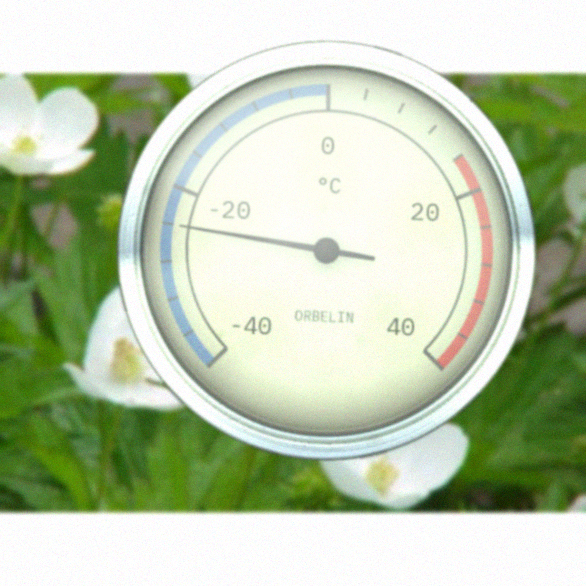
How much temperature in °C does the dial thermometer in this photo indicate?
-24 °C
